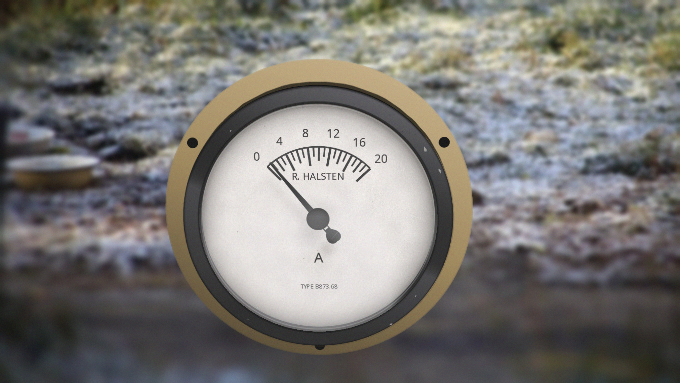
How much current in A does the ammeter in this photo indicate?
1 A
